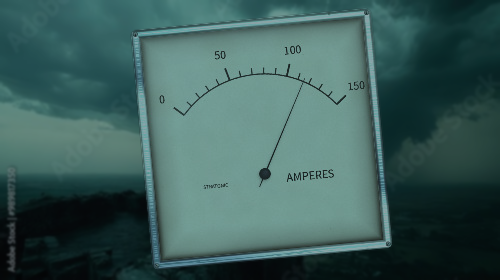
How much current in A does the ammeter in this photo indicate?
115 A
